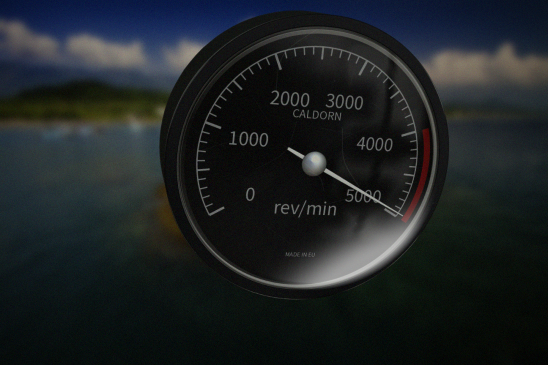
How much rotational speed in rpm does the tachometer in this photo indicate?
4950 rpm
